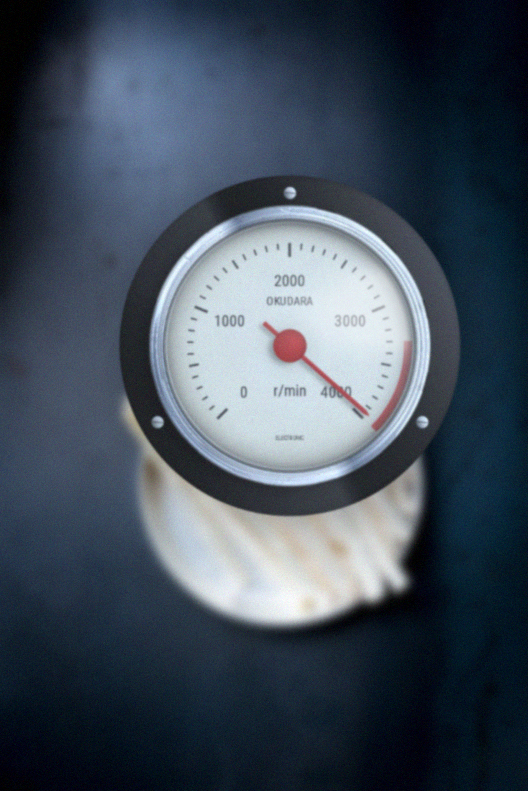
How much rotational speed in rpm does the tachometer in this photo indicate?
3950 rpm
